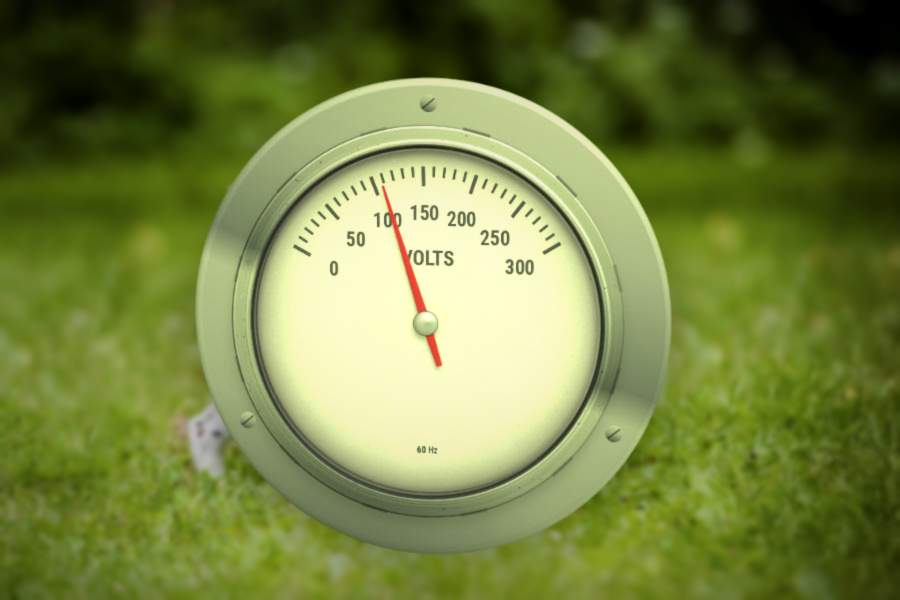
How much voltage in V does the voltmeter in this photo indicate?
110 V
